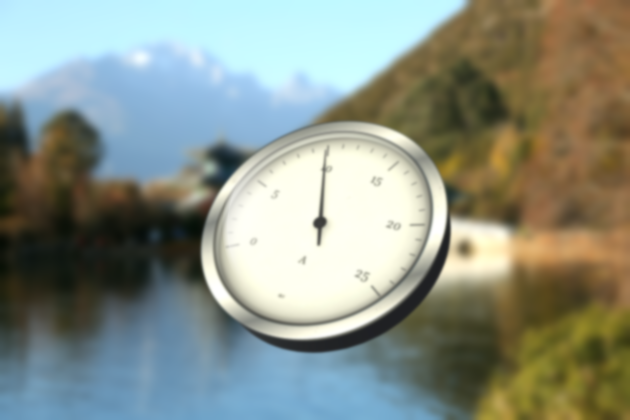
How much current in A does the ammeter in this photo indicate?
10 A
